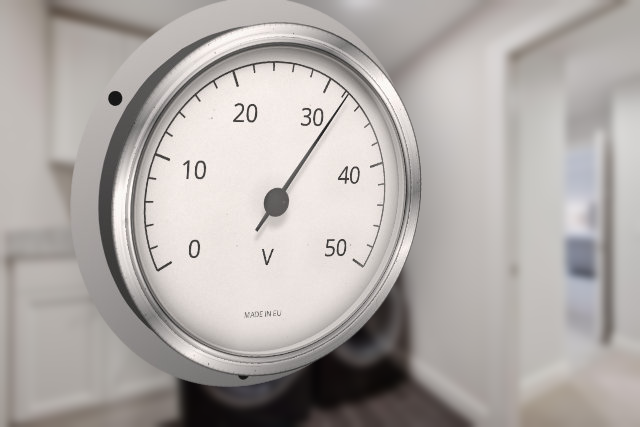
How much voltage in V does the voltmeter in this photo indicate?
32 V
